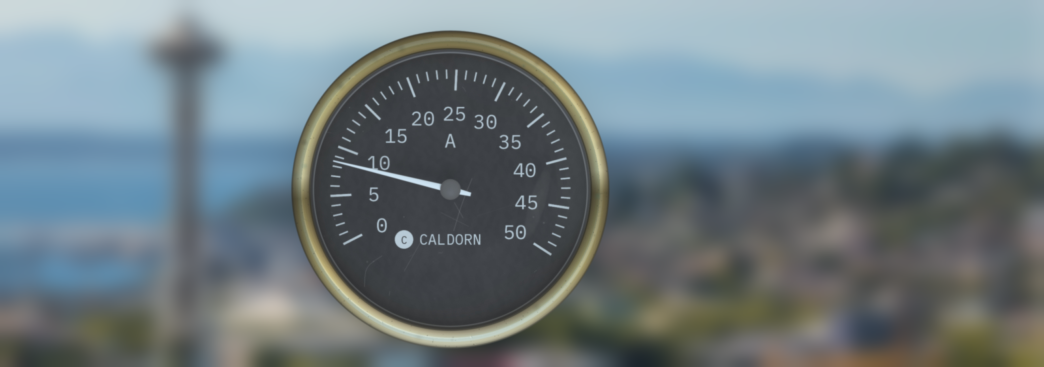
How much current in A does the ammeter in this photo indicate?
8.5 A
